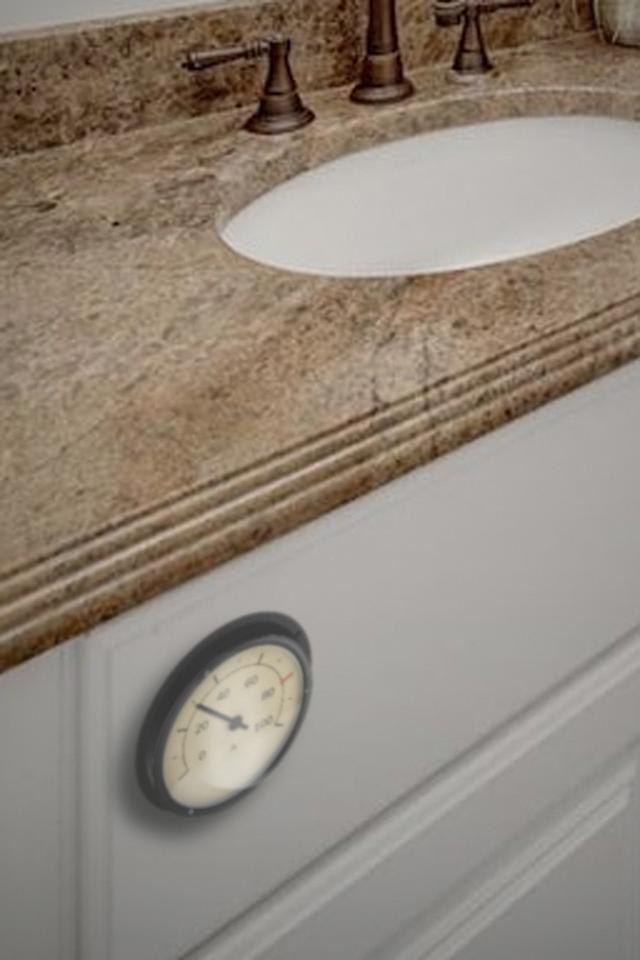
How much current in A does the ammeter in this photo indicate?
30 A
